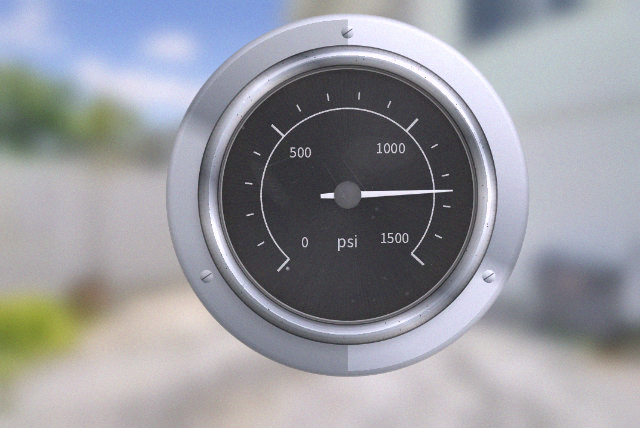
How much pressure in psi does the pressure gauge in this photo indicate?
1250 psi
